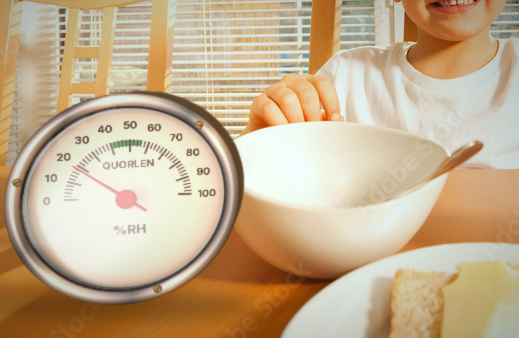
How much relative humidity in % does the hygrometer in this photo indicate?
20 %
